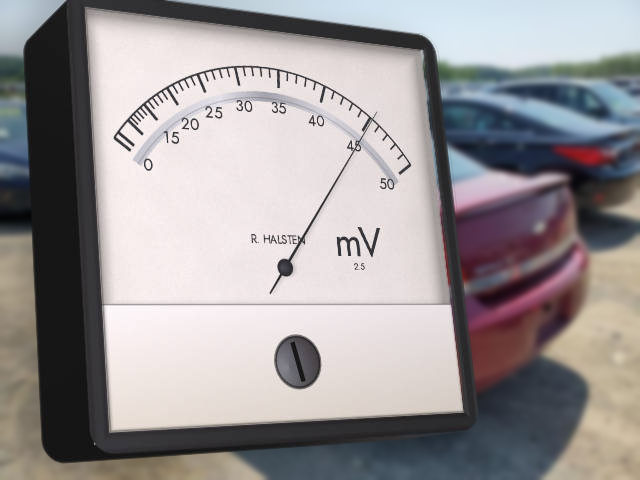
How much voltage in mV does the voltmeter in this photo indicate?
45 mV
